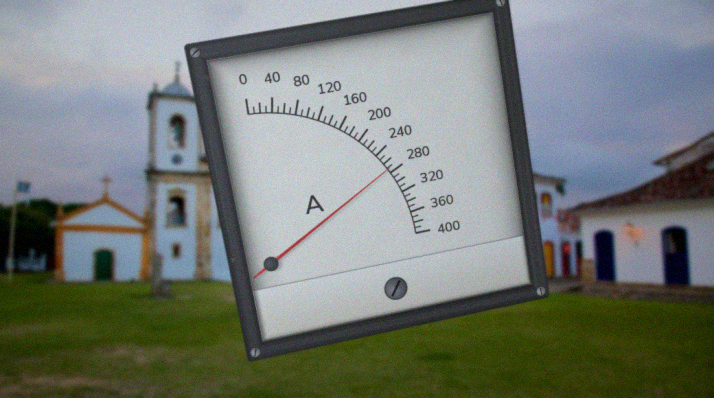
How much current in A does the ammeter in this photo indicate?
270 A
